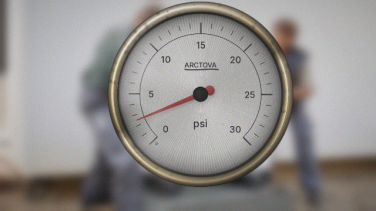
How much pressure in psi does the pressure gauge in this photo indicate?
2.5 psi
